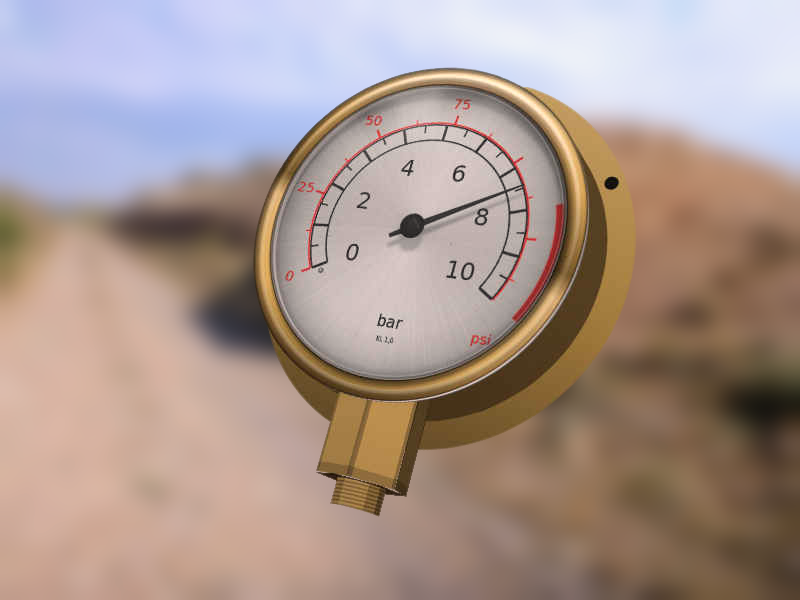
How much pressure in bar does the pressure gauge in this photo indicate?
7.5 bar
